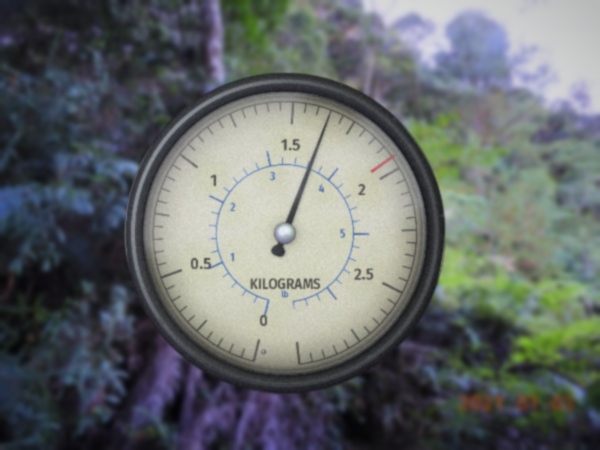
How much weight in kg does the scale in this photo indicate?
1.65 kg
